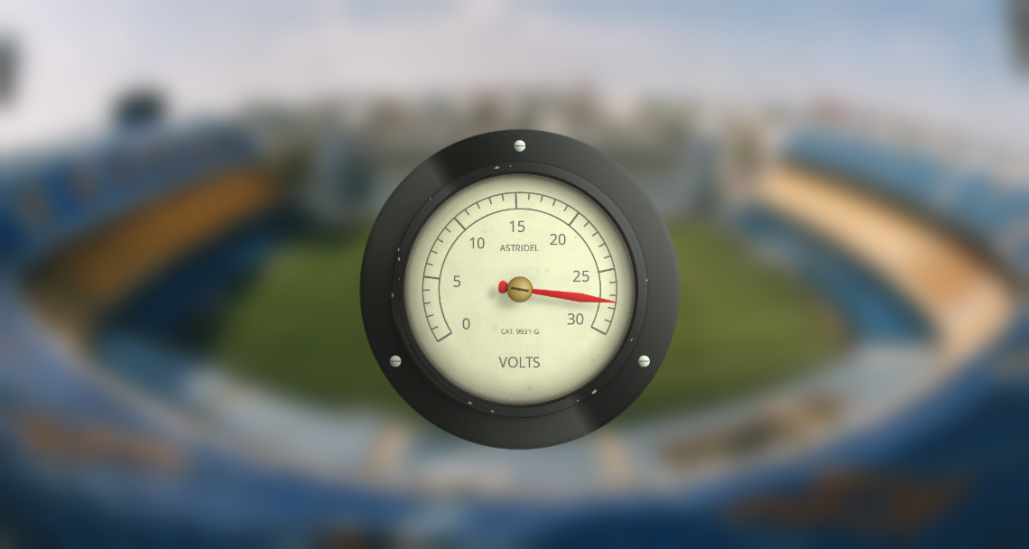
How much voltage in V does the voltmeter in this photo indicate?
27.5 V
